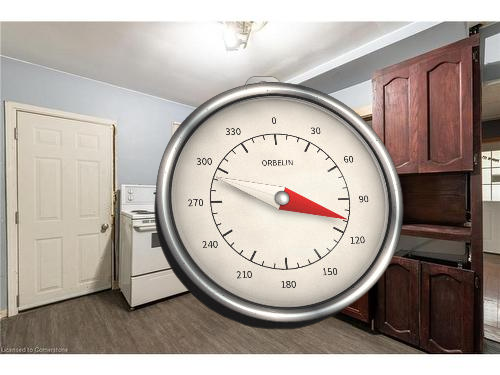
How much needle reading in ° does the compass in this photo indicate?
110 °
